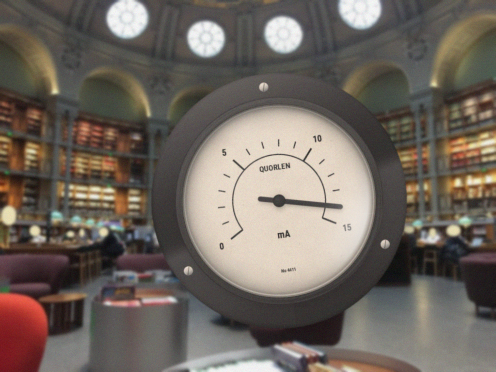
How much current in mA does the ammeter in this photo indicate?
14 mA
